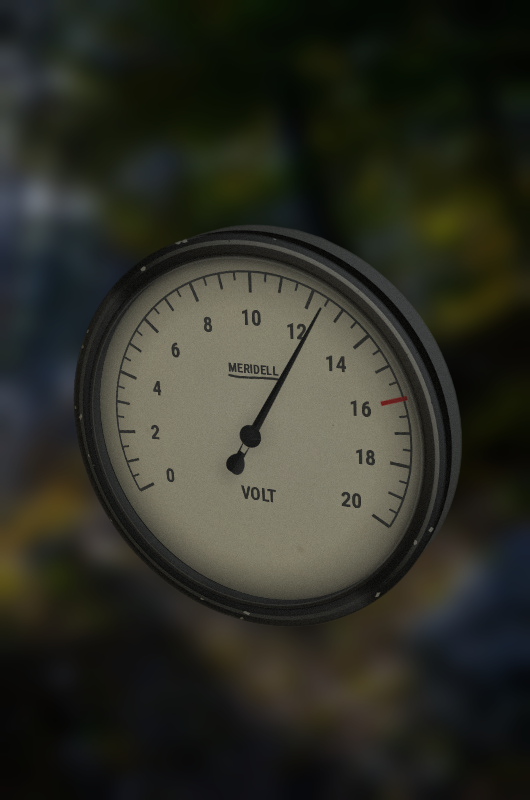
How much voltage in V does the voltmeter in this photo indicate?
12.5 V
